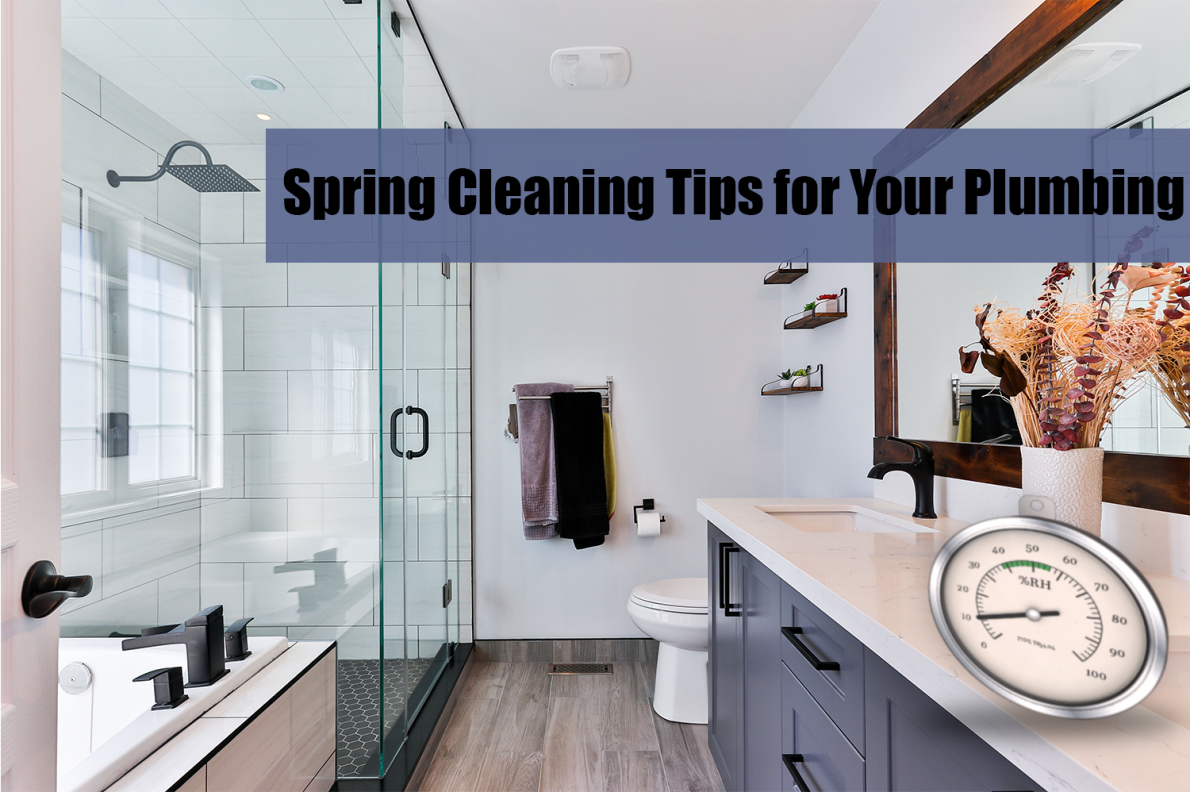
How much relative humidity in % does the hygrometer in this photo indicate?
10 %
